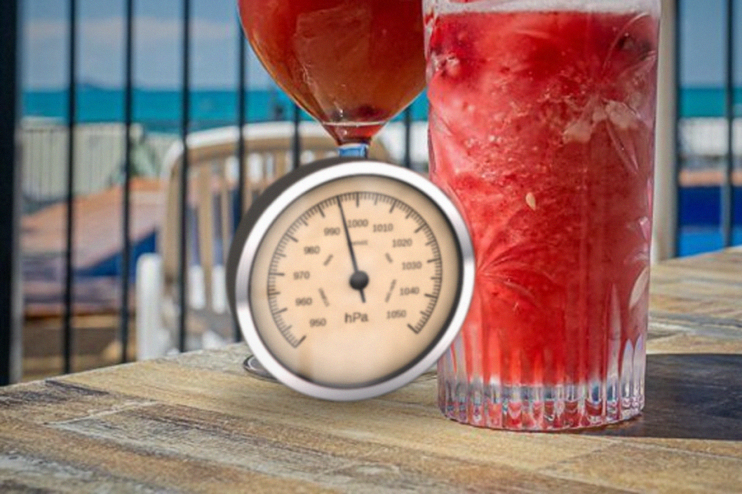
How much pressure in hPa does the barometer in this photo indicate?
995 hPa
